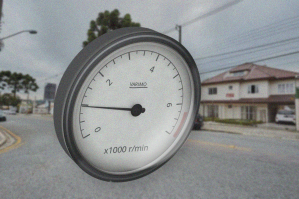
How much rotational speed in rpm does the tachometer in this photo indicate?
1000 rpm
